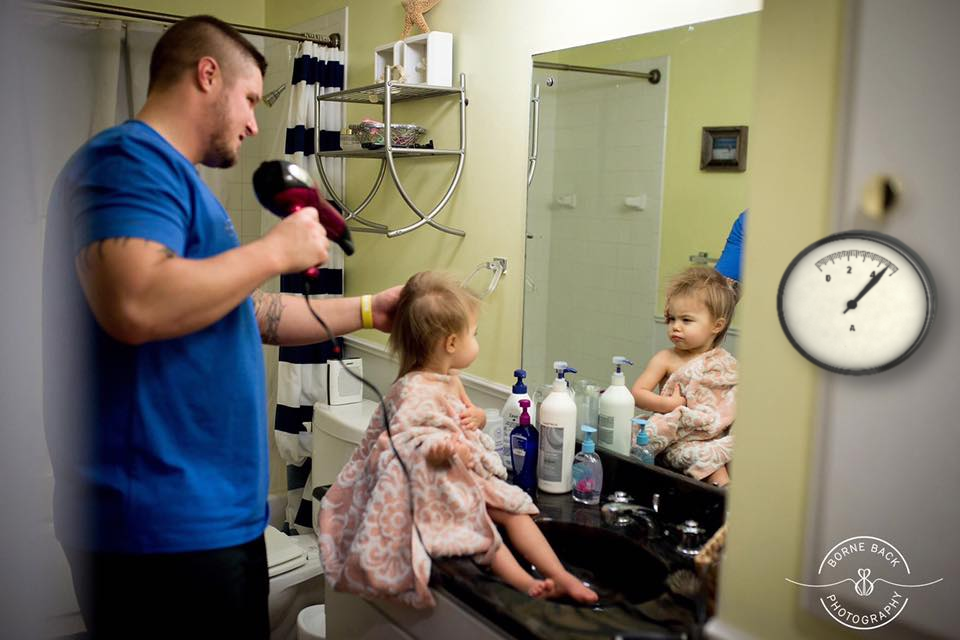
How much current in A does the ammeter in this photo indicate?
4.5 A
